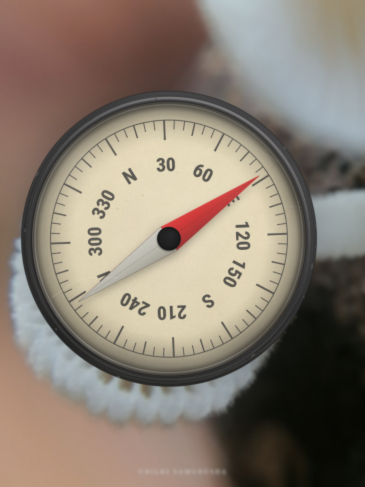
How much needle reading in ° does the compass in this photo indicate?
87.5 °
